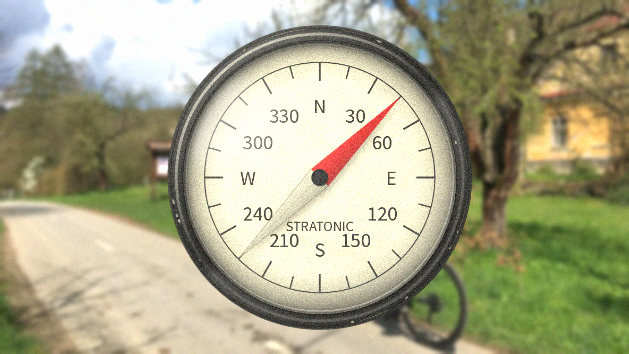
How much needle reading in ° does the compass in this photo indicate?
45 °
